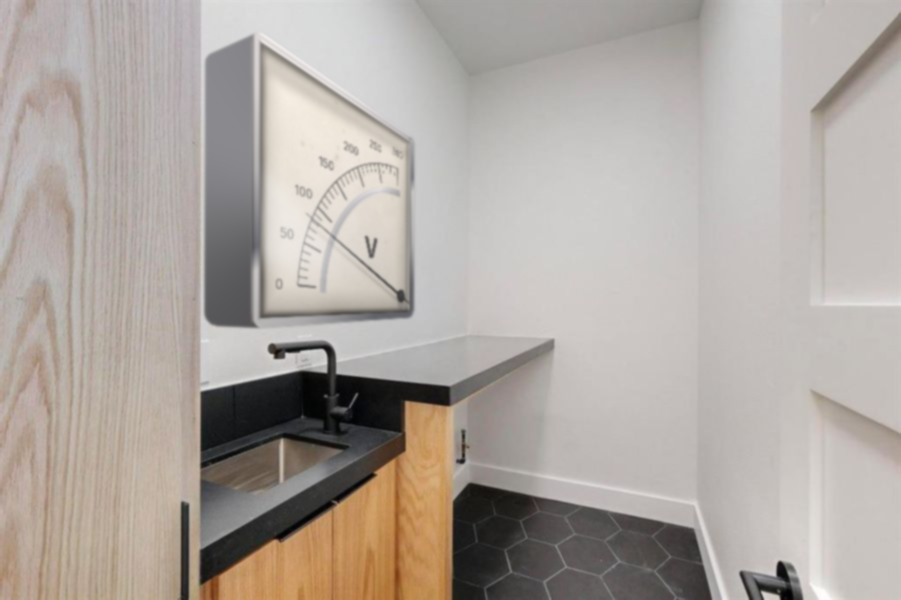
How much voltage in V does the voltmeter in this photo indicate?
80 V
